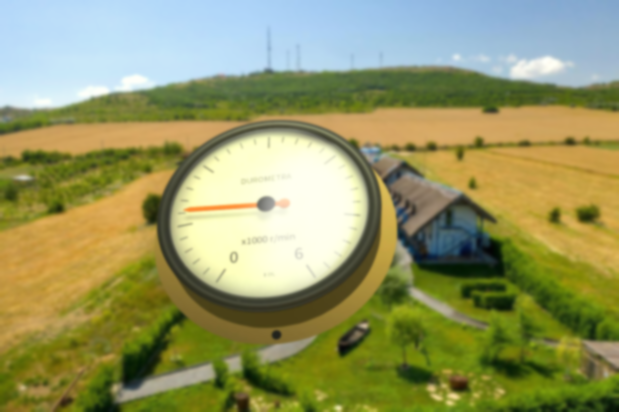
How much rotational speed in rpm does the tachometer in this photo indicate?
1200 rpm
